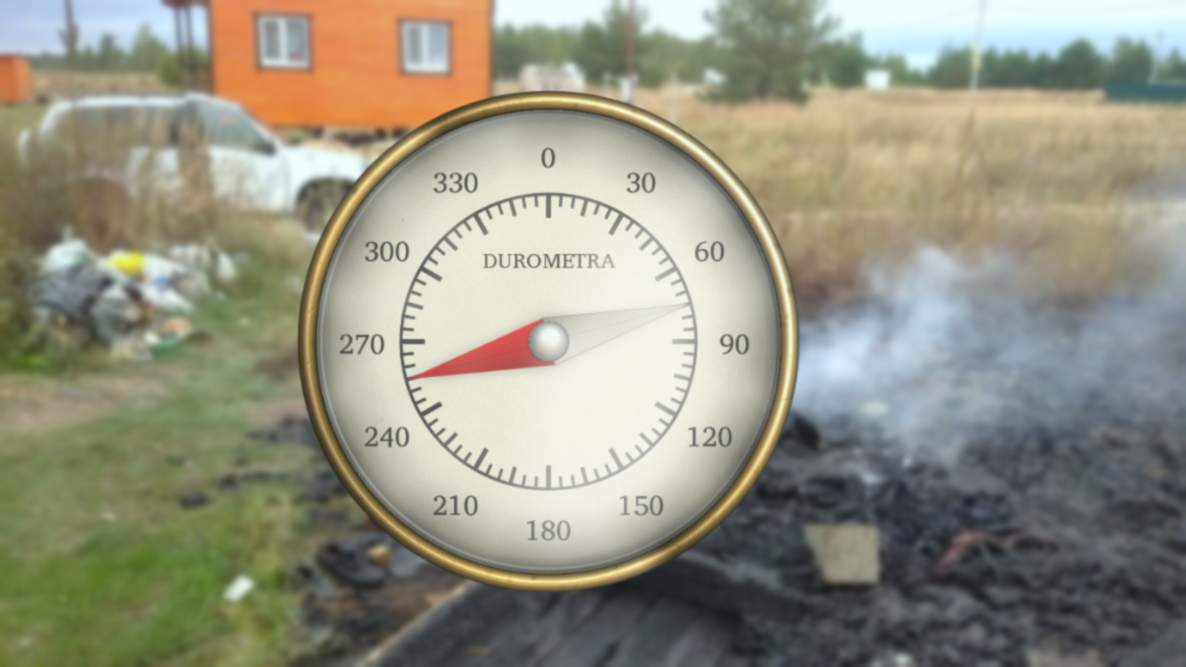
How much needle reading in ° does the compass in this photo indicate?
255 °
